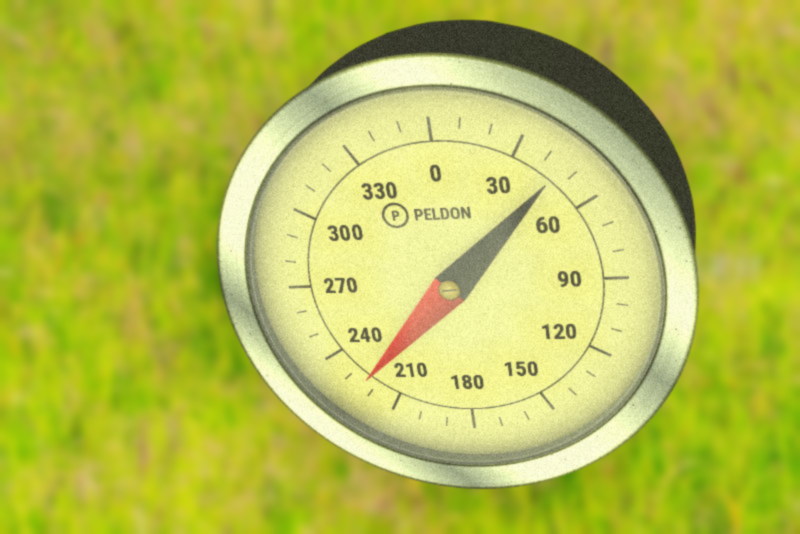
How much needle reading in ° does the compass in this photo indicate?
225 °
